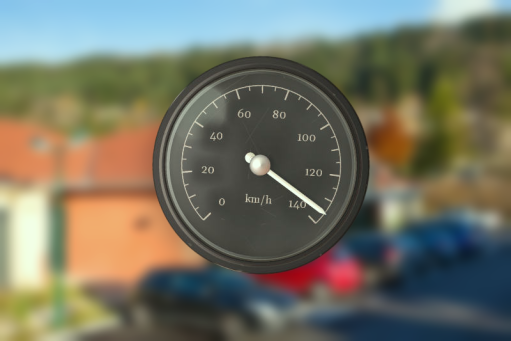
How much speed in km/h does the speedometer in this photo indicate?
135 km/h
